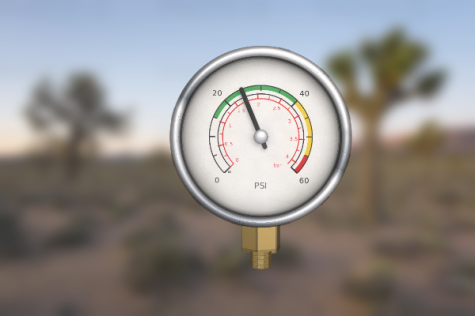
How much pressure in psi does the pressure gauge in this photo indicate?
25 psi
